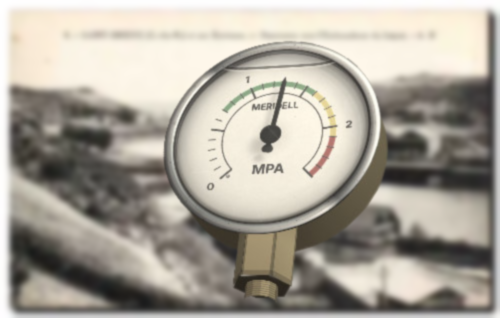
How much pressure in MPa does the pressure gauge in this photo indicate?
1.3 MPa
